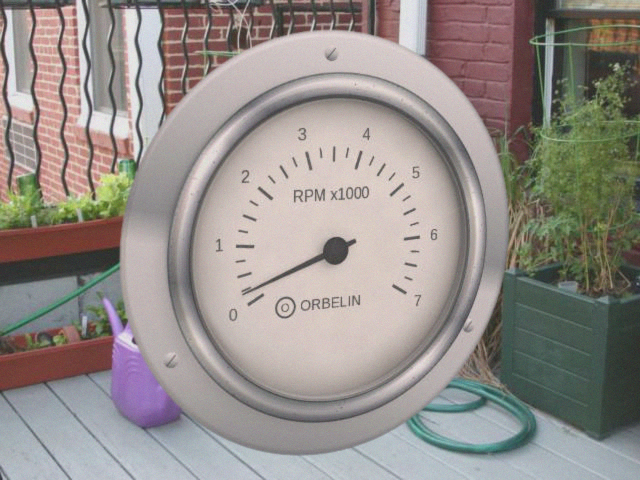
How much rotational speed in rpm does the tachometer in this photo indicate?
250 rpm
